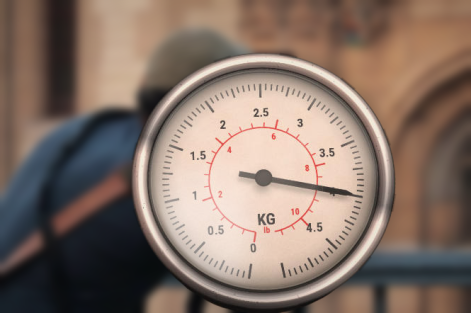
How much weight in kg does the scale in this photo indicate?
4 kg
